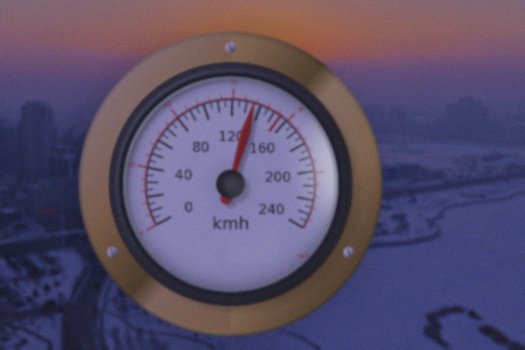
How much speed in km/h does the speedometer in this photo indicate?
135 km/h
